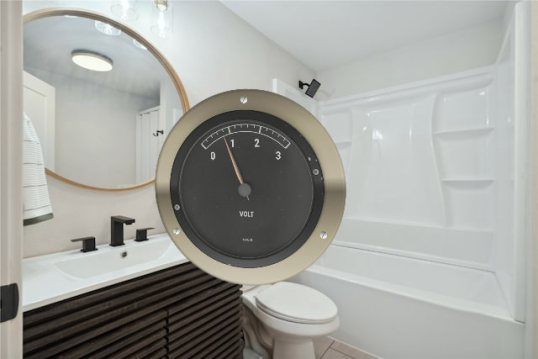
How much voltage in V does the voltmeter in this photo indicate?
0.8 V
